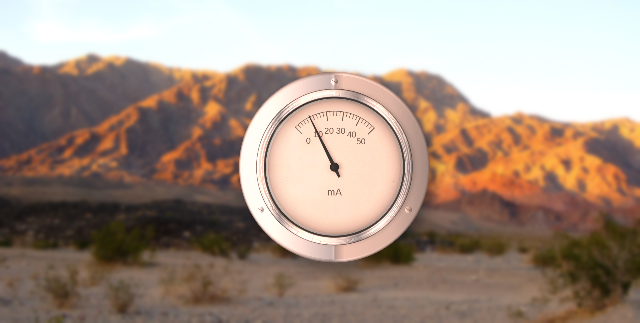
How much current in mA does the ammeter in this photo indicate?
10 mA
